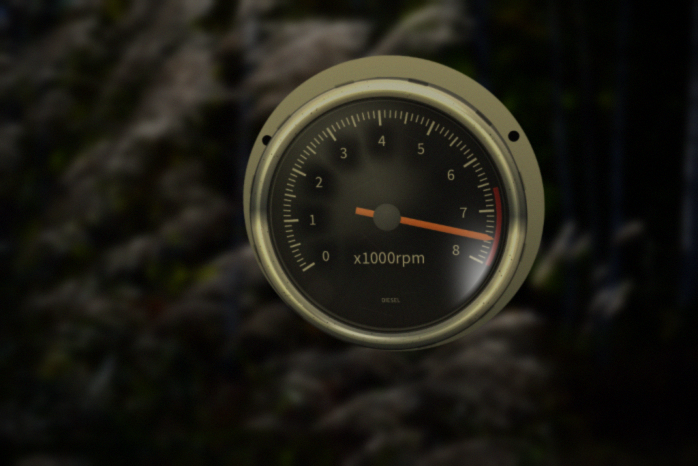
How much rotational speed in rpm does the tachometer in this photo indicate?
7500 rpm
